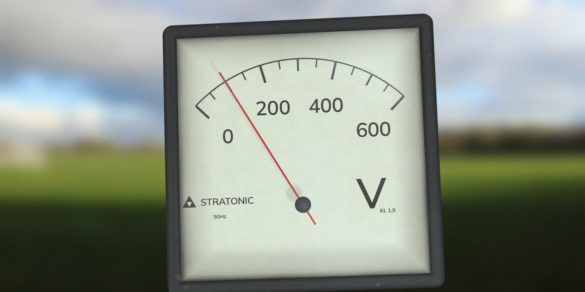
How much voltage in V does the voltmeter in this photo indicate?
100 V
